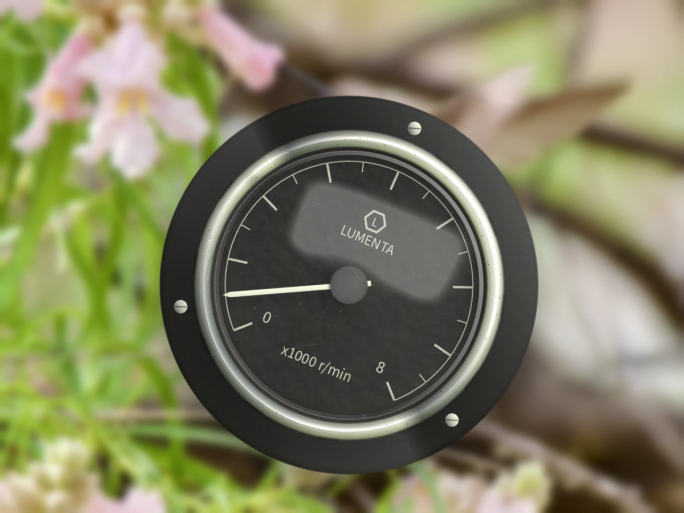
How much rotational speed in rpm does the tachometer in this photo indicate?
500 rpm
